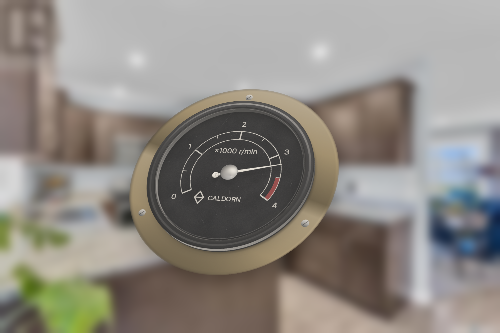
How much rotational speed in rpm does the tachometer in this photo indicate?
3250 rpm
